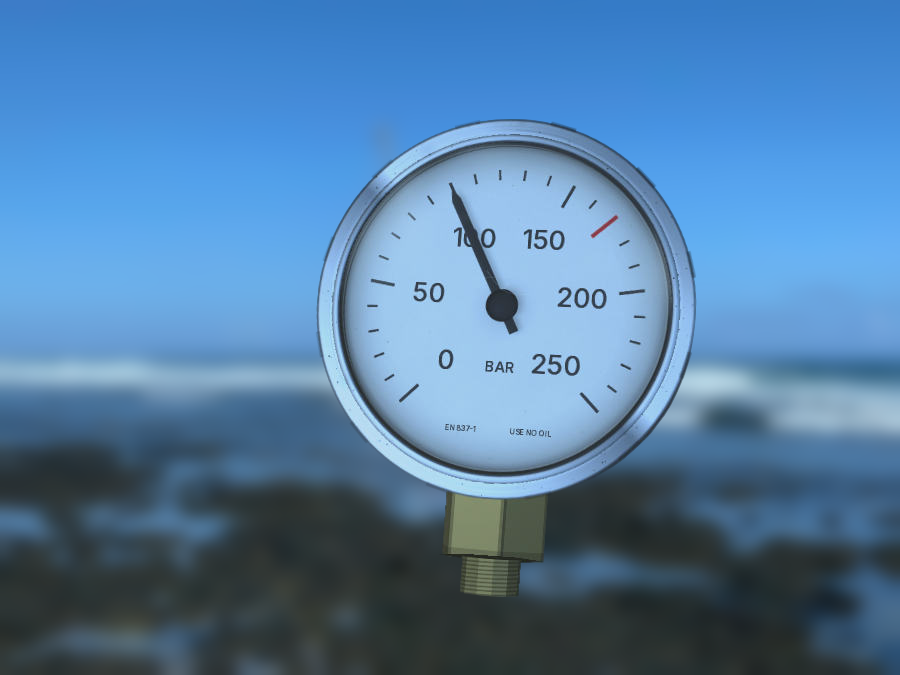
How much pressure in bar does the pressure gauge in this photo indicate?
100 bar
